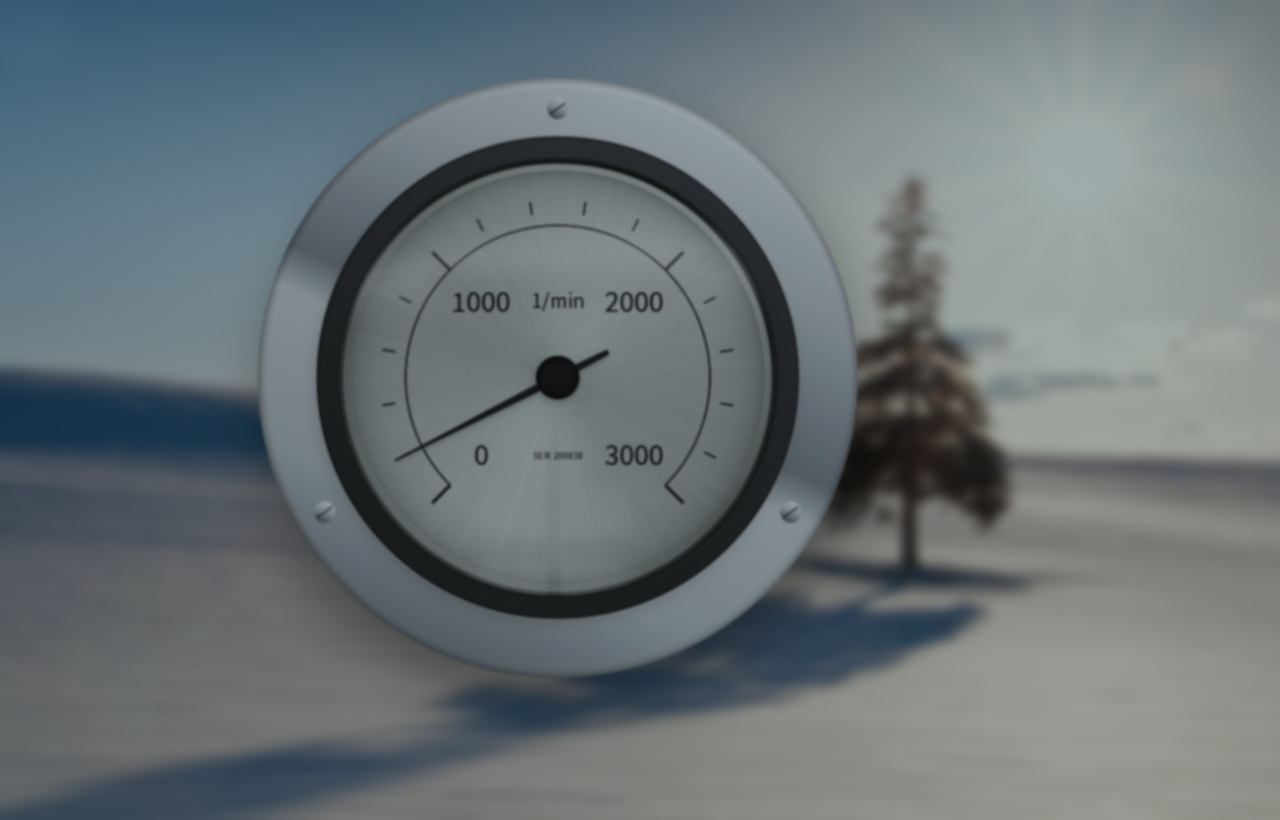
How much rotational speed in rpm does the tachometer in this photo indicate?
200 rpm
